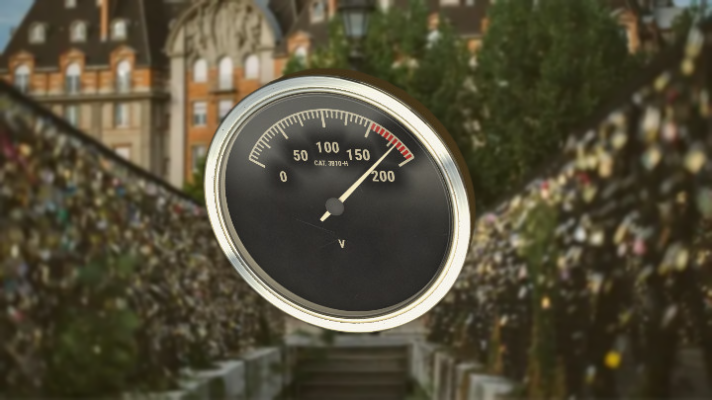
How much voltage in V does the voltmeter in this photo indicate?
180 V
